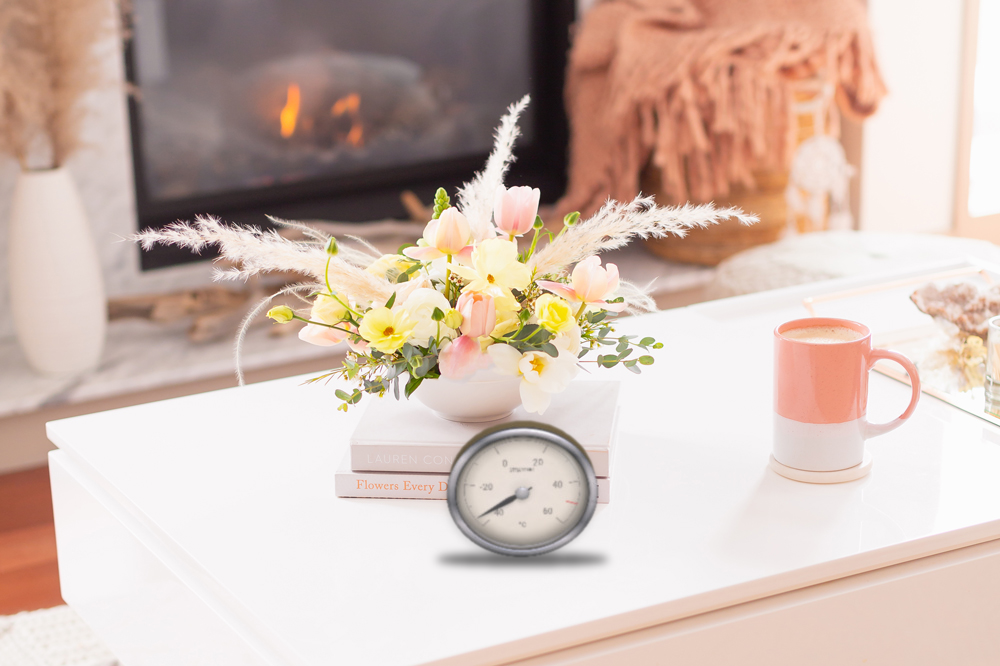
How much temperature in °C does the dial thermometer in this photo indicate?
-35 °C
